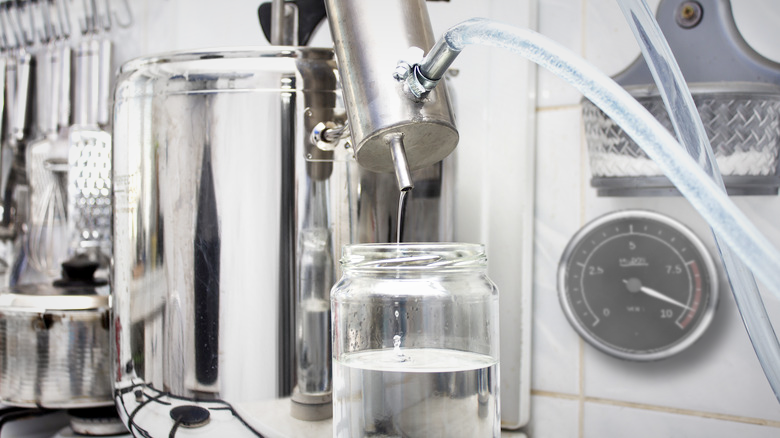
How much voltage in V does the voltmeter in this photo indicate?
9.25 V
